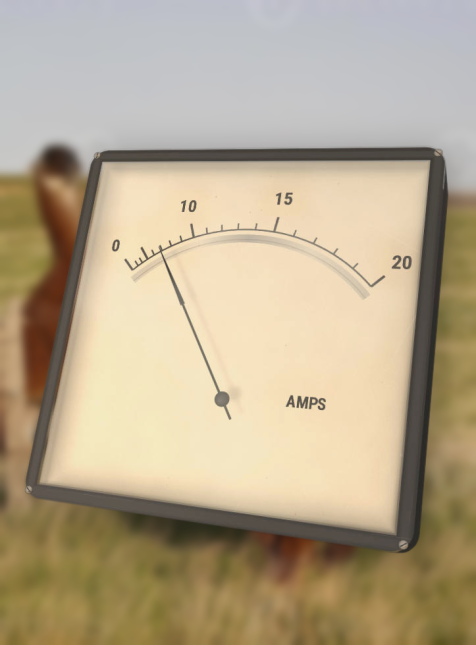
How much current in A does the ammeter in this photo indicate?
7 A
